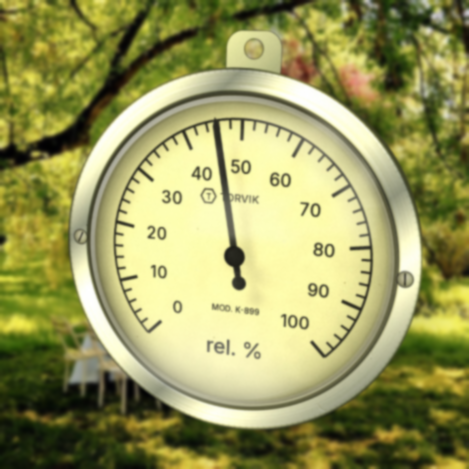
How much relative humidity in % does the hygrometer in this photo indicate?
46 %
